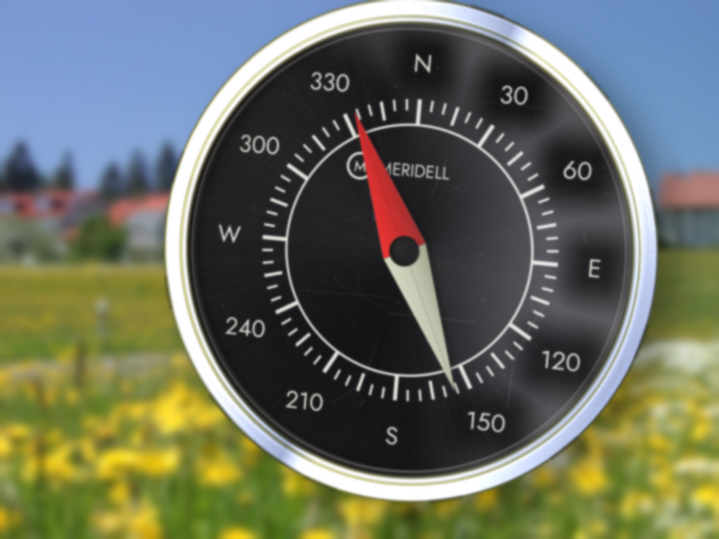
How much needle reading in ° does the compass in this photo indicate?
335 °
